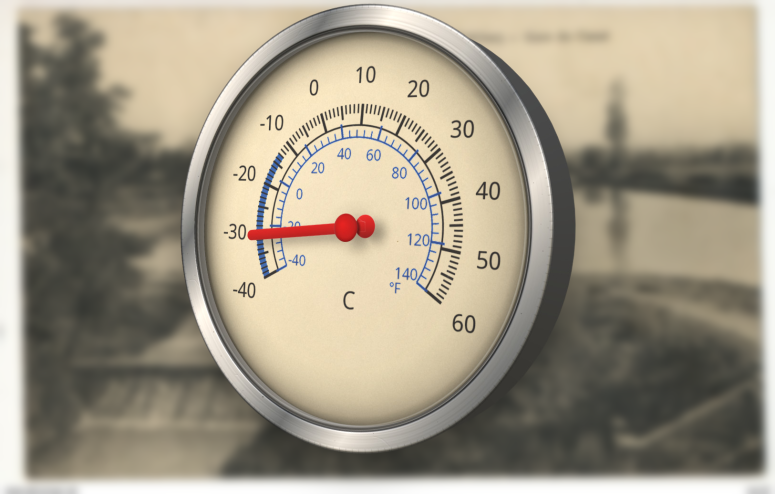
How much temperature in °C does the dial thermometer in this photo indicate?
-31 °C
